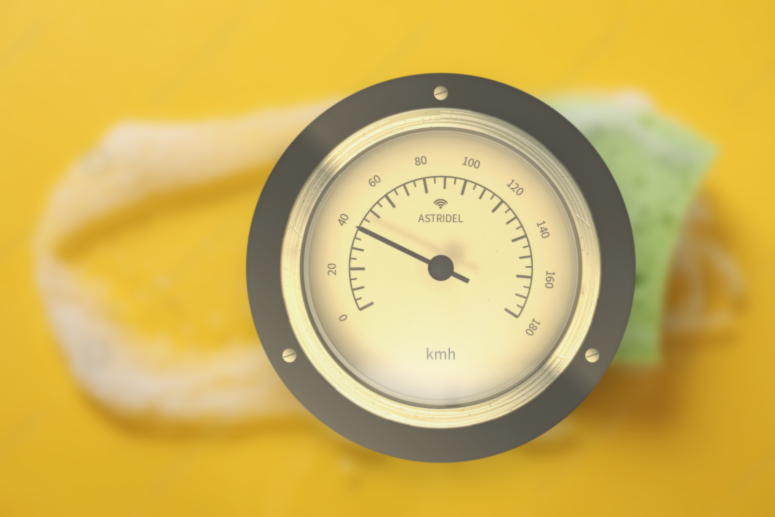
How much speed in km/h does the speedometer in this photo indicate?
40 km/h
